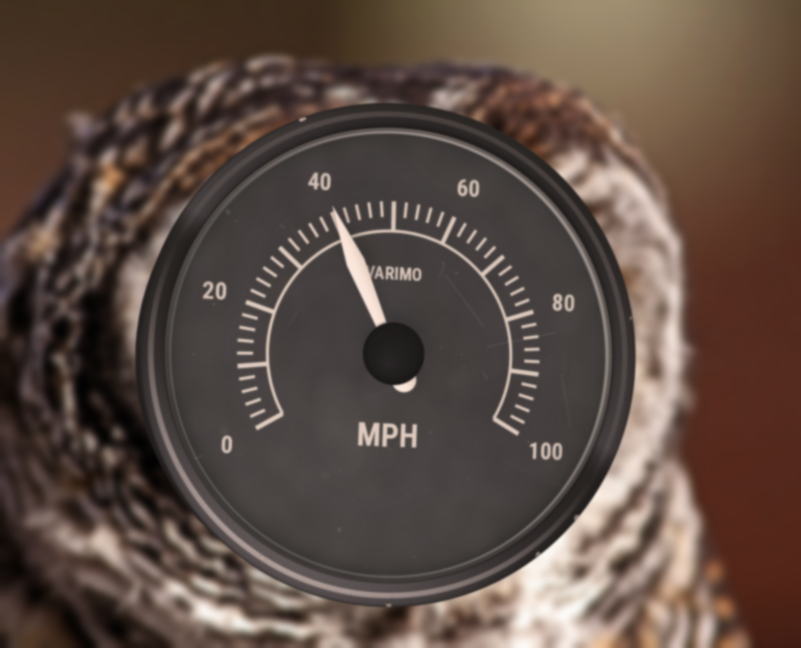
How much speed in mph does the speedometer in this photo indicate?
40 mph
